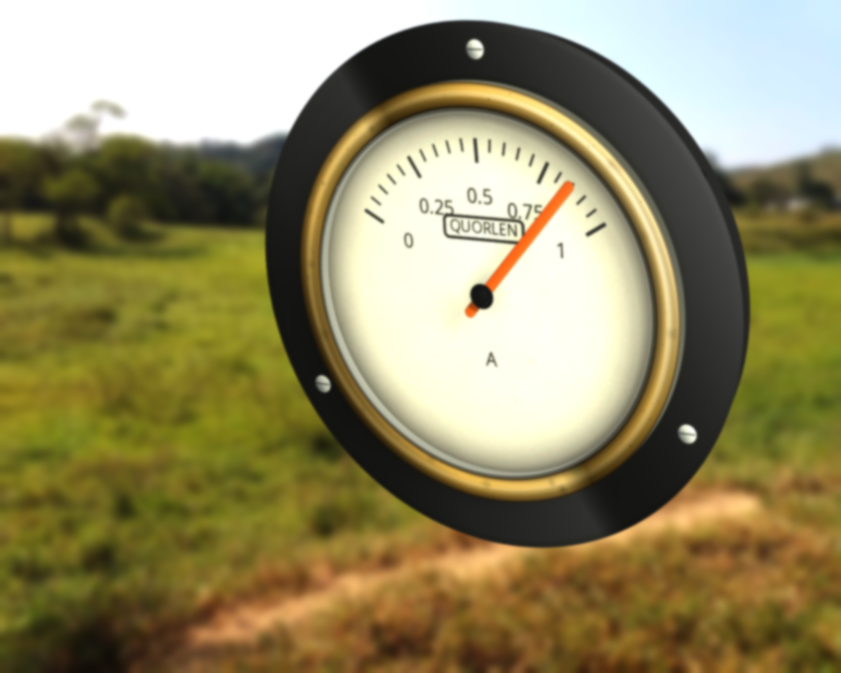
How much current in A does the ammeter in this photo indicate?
0.85 A
